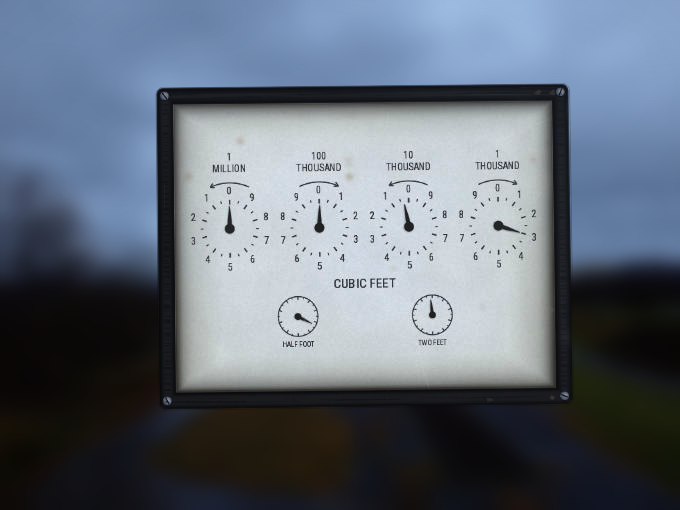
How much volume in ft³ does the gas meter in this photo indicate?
300 ft³
